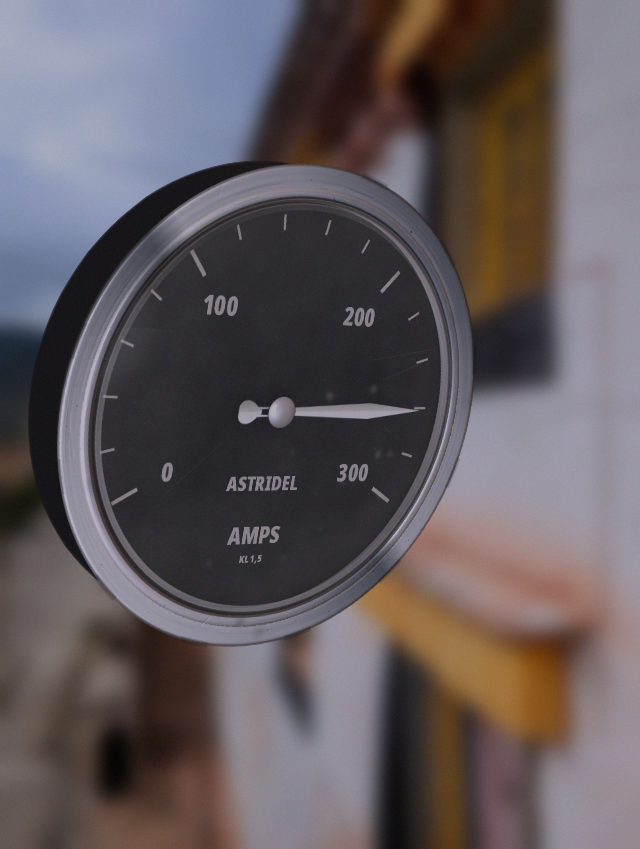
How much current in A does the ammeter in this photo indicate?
260 A
